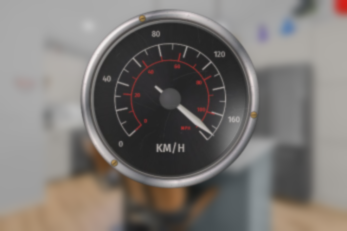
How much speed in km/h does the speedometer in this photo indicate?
175 km/h
